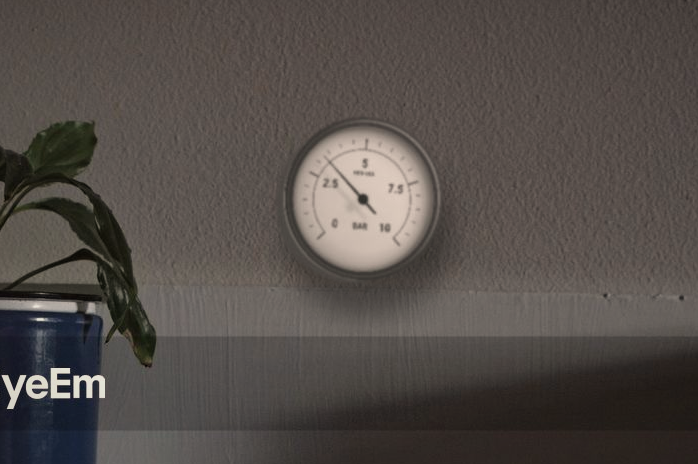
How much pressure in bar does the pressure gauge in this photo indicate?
3.25 bar
